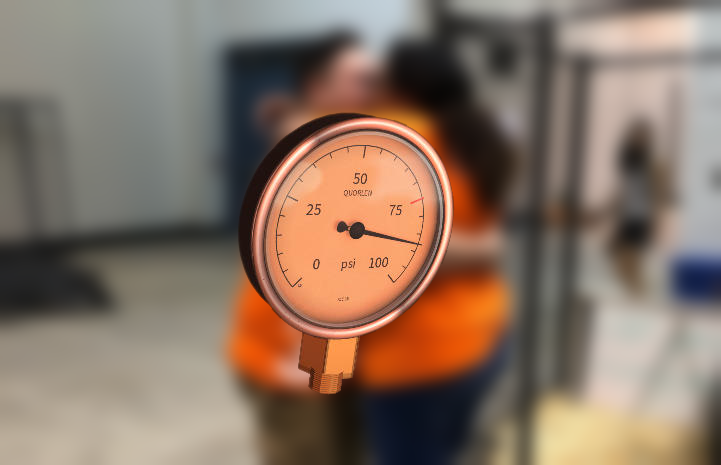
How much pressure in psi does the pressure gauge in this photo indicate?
87.5 psi
